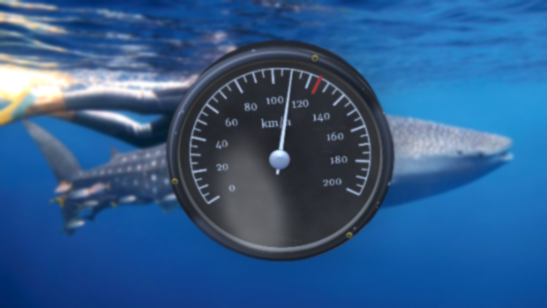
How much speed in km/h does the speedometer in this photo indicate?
110 km/h
